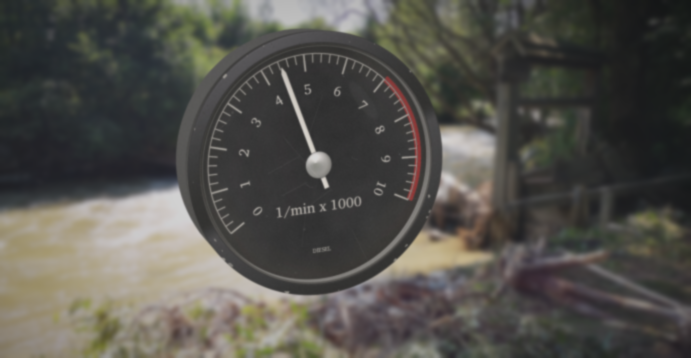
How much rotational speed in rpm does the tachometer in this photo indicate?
4400 rpm
